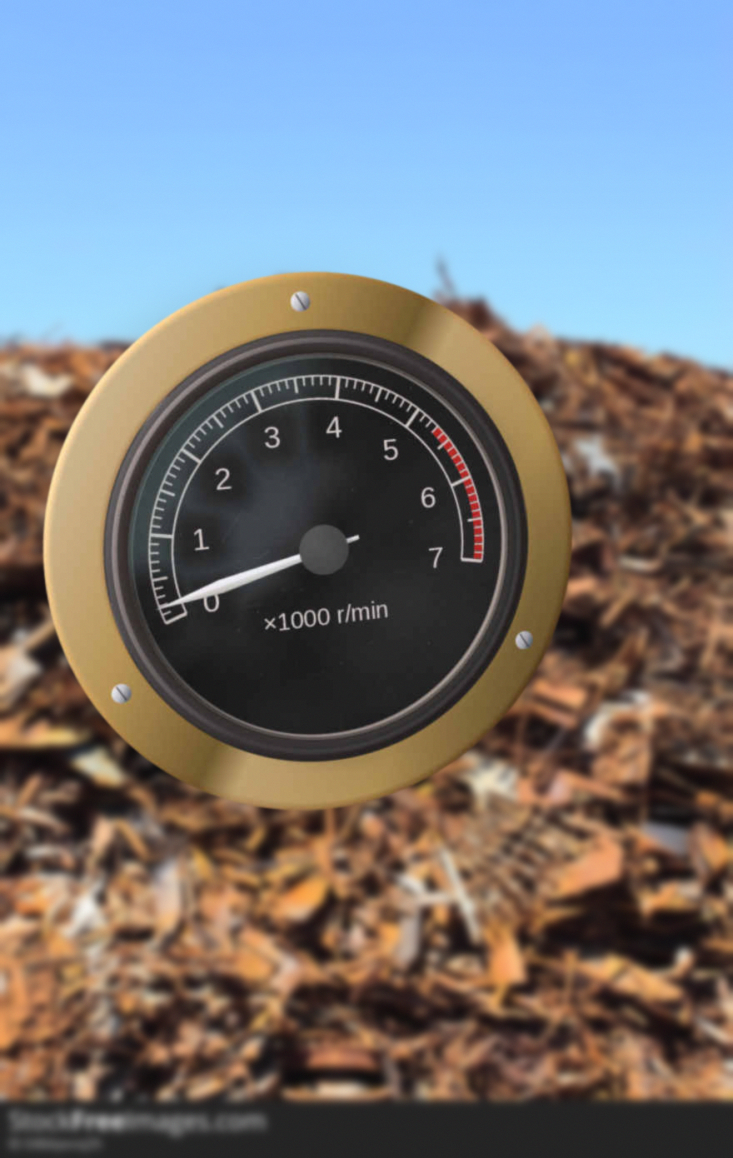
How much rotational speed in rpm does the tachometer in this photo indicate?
200 rpm
